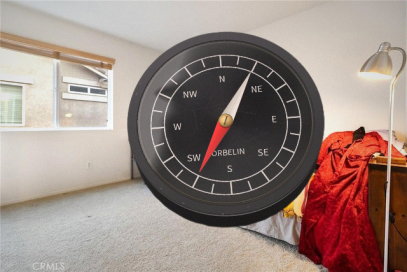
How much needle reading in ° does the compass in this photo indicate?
210 °
